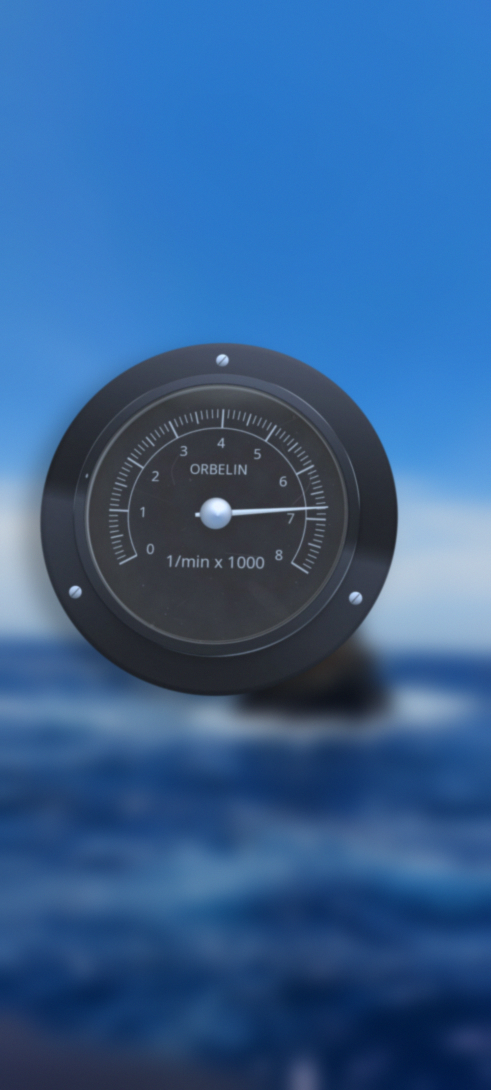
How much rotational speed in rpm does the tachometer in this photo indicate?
6800 rpm
